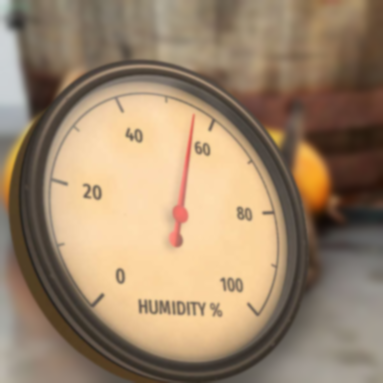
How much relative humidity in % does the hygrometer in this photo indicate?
55 %
